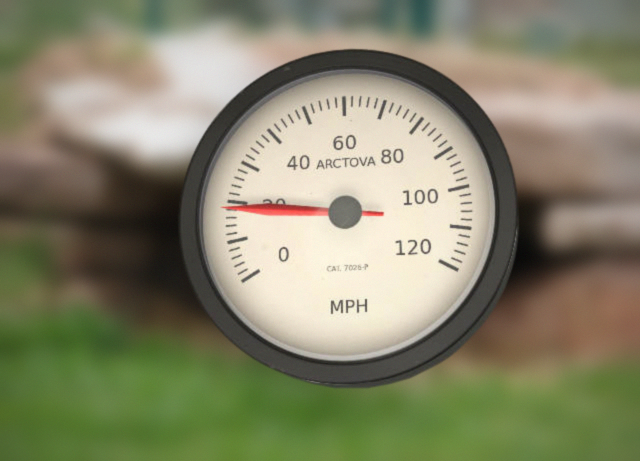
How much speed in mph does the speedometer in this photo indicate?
18 mph
